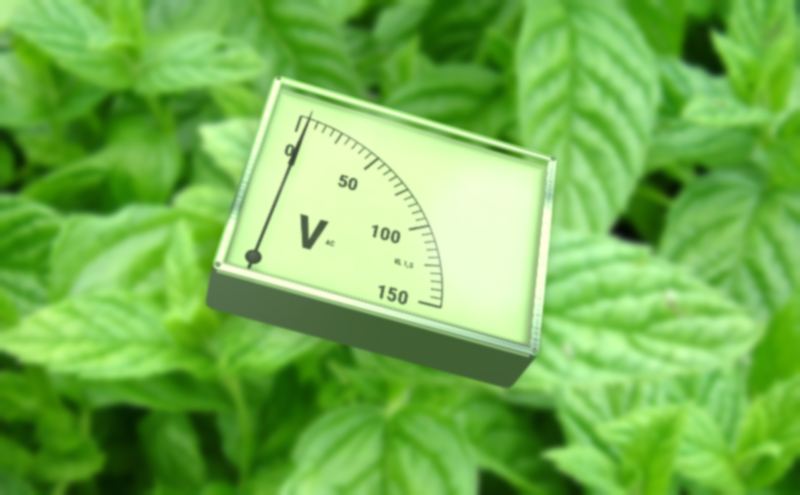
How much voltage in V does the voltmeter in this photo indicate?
5 V
